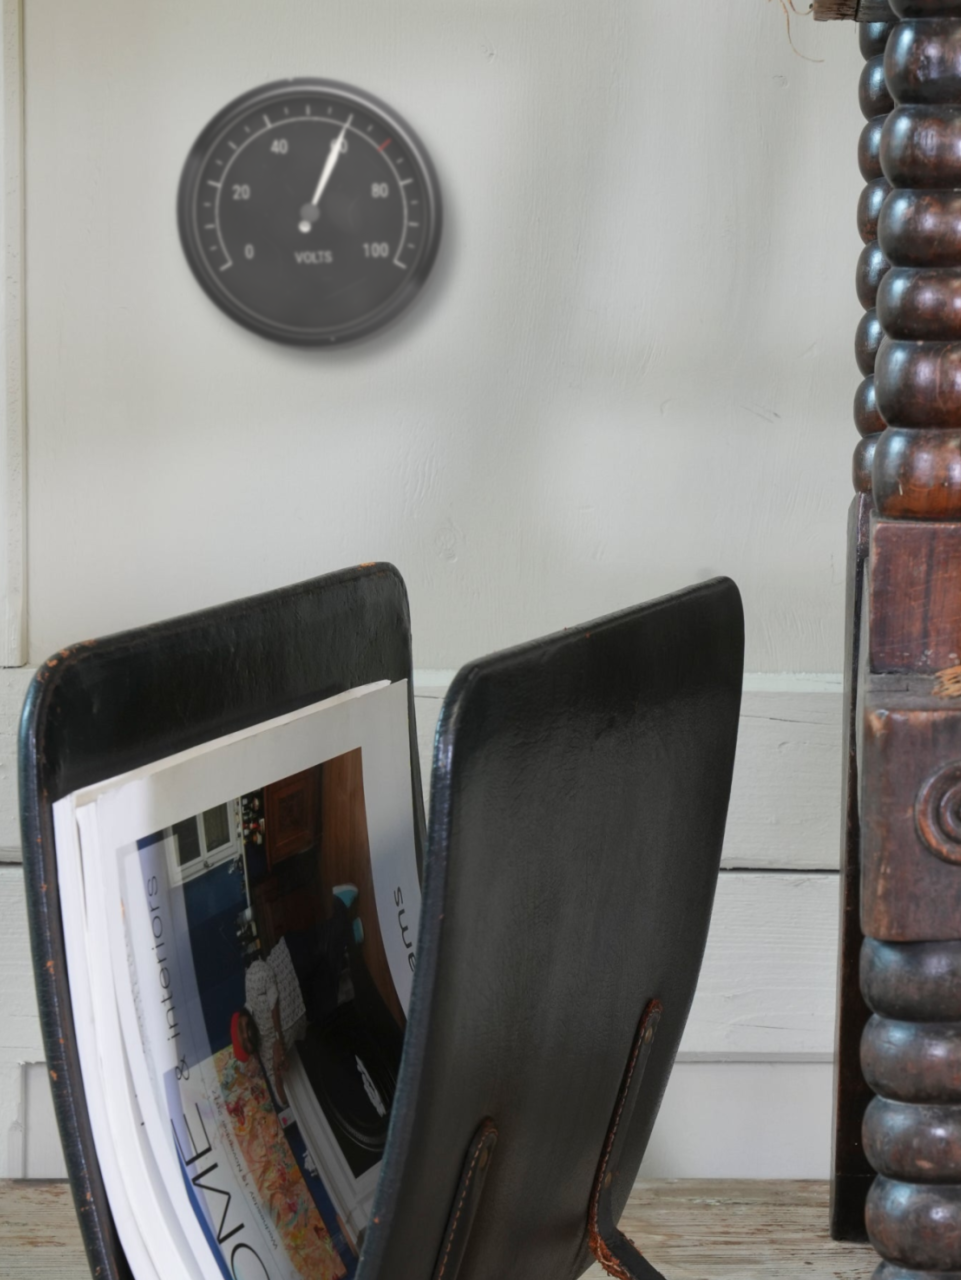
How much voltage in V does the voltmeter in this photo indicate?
60 V
